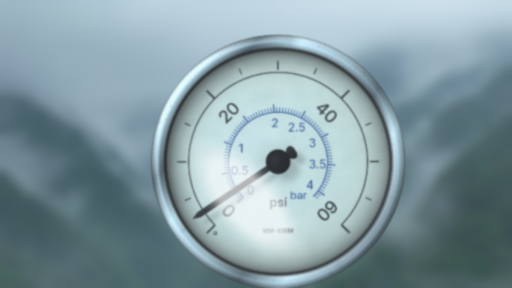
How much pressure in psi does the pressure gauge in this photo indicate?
2.5 psi
